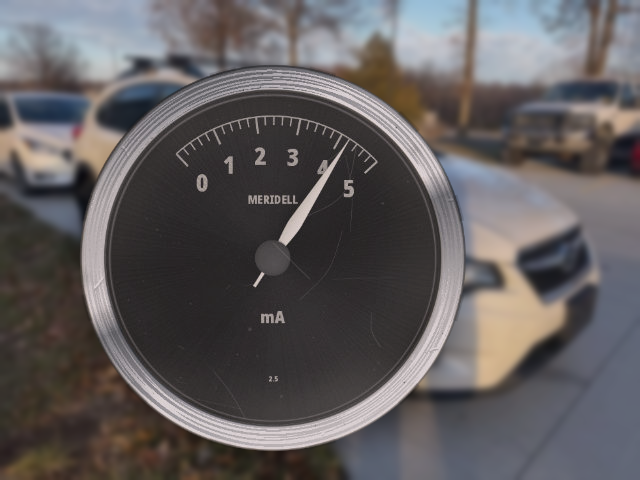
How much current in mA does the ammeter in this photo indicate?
4.2 mA
